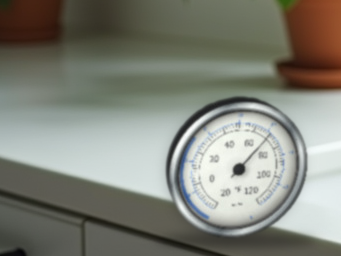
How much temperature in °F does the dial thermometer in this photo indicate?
70 °F
